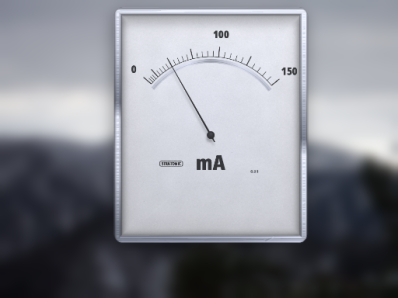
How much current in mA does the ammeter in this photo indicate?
50 mA
